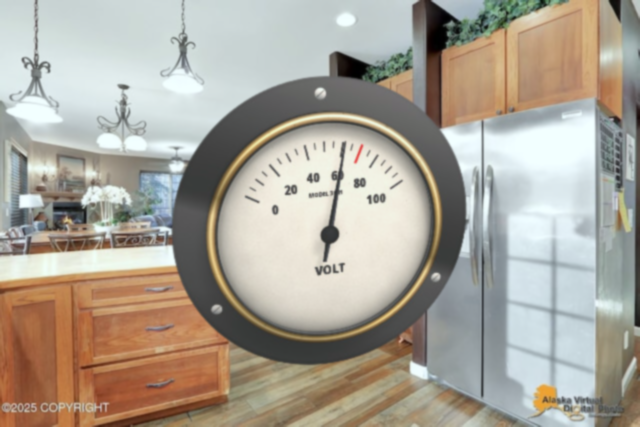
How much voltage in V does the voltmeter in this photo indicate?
60 V
